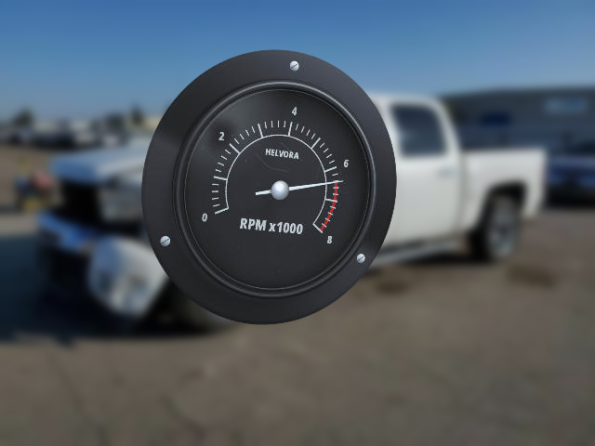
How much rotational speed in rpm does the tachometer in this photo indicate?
6400 rpm
